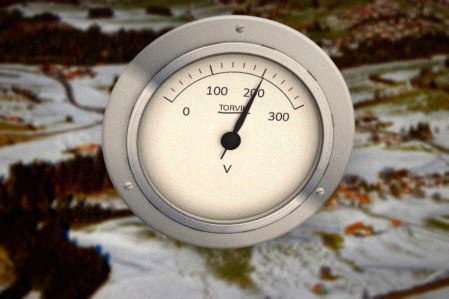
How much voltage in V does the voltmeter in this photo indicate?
200 V
